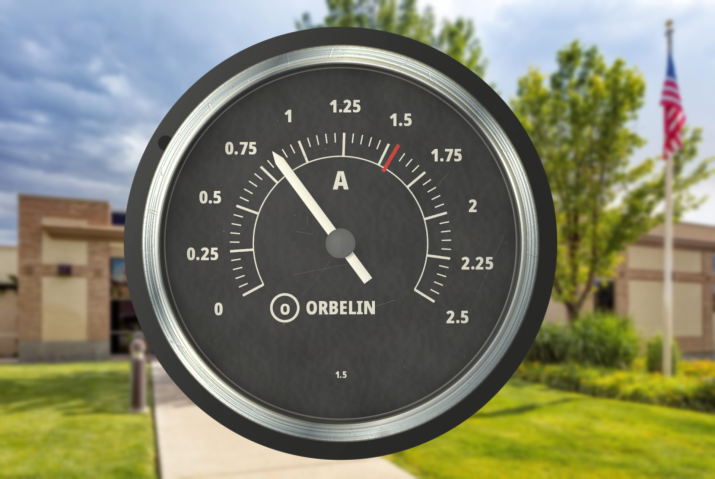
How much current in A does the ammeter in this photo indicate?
0.85 A
